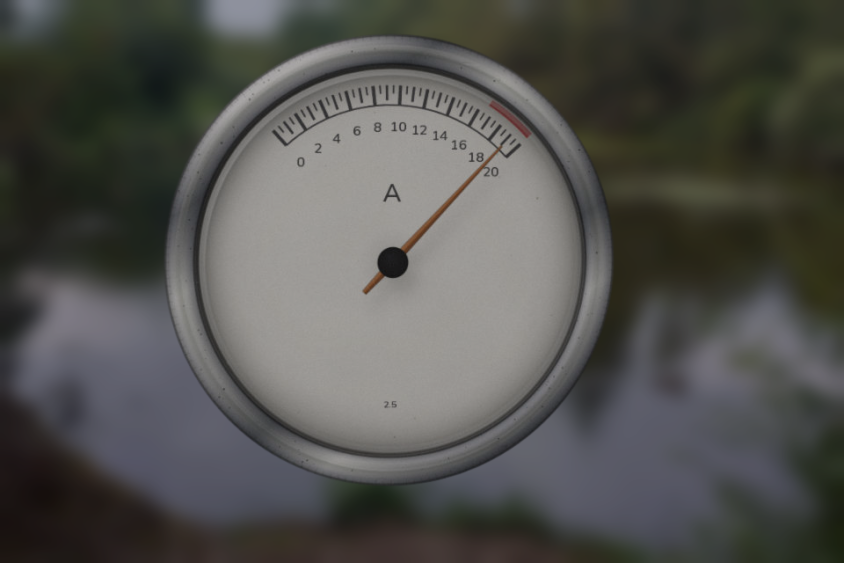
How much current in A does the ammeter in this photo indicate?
19 A
